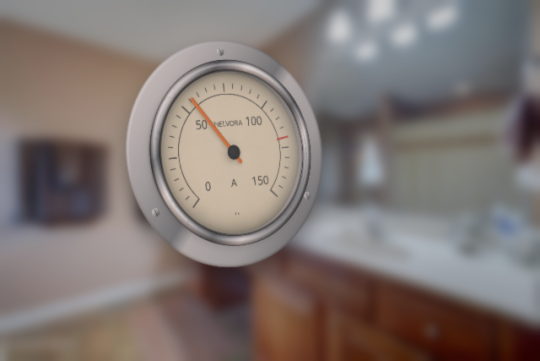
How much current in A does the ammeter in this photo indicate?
55 A
